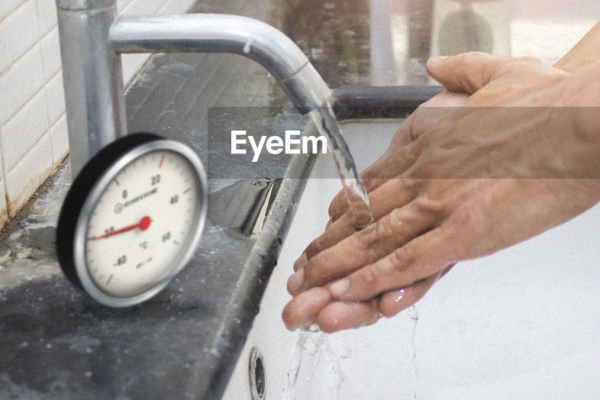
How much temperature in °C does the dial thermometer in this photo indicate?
-20 °C
